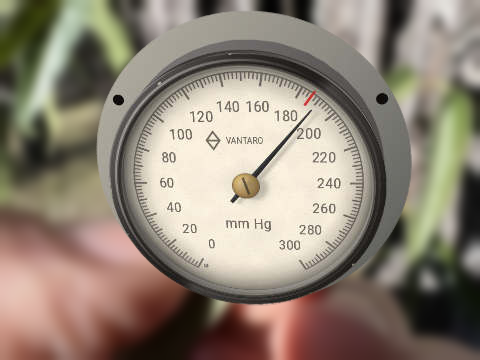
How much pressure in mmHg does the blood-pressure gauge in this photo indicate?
190 mmHg
